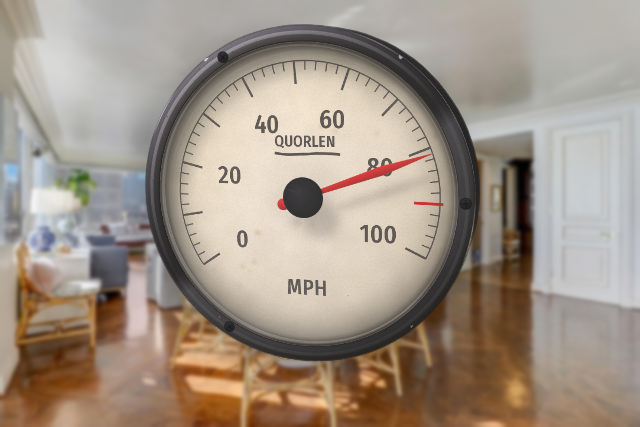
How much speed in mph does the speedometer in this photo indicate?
81 mph
